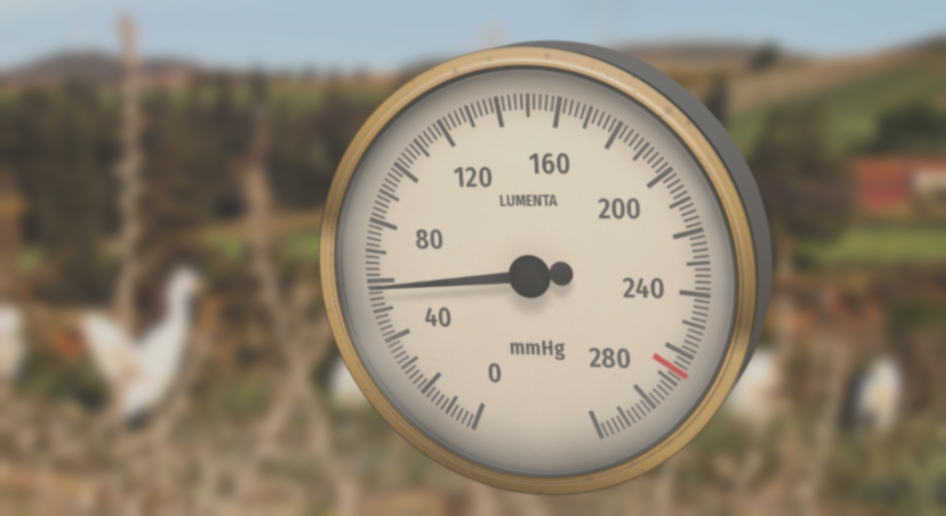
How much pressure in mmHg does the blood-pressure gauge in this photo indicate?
58 mmHg
